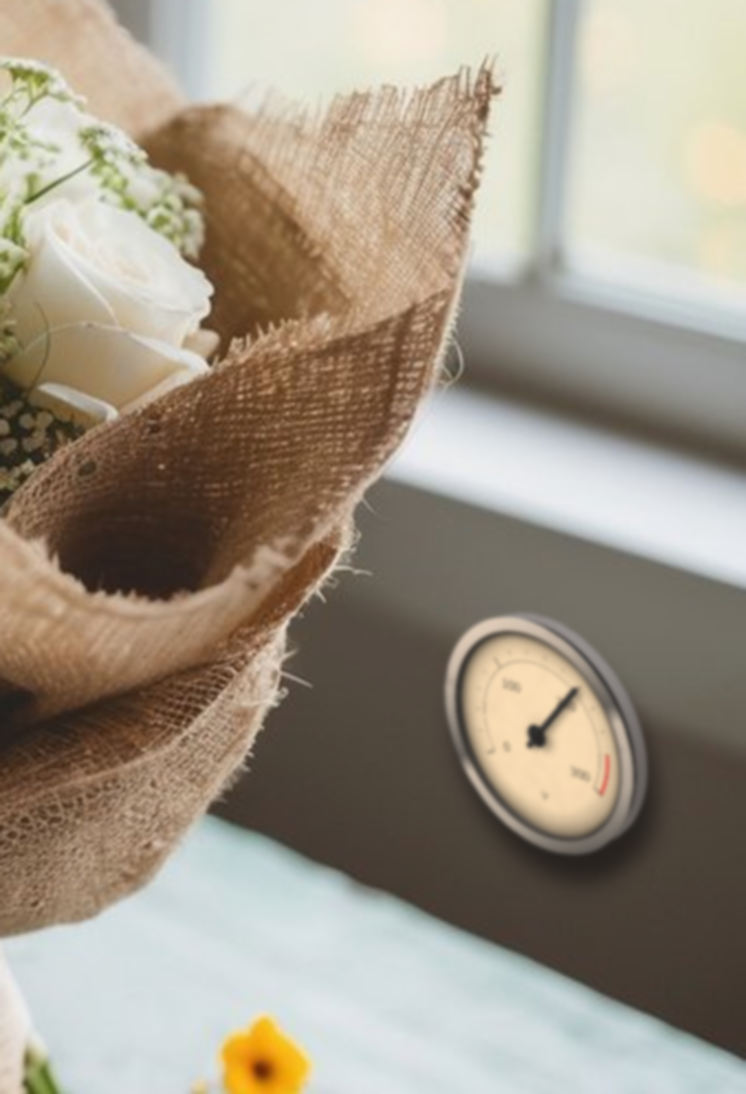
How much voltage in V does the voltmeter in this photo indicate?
200 V
